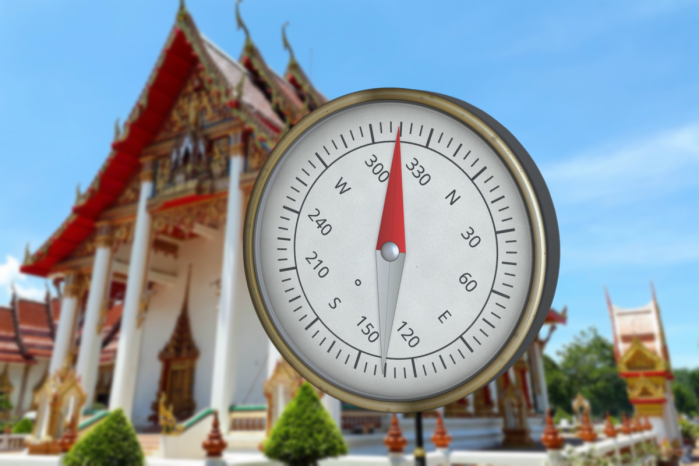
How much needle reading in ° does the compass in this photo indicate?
315 °
